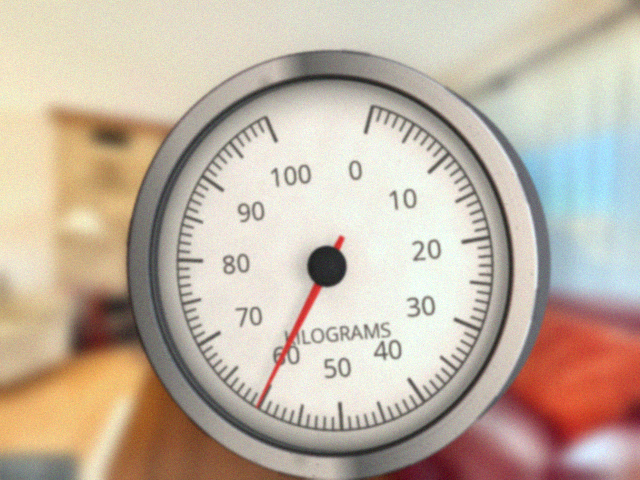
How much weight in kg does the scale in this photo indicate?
60 kg
